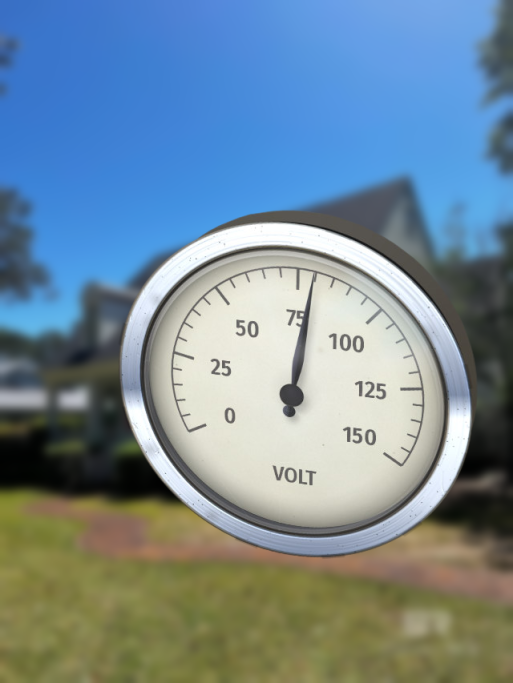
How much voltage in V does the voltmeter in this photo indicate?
80 V
